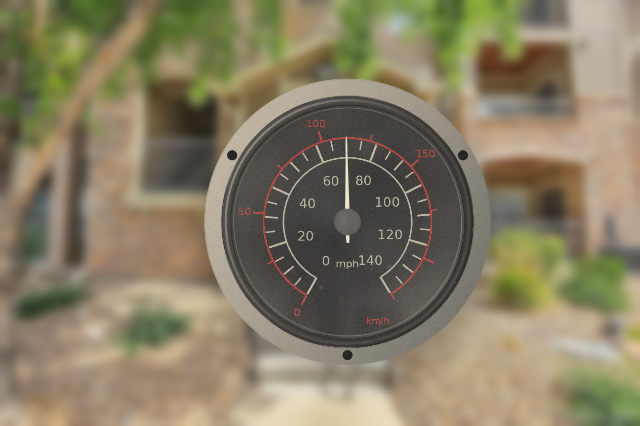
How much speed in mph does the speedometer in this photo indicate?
70 mph
